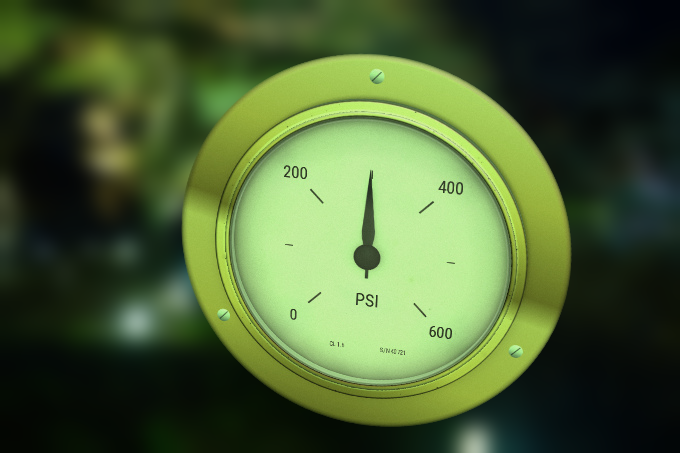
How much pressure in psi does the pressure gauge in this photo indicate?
300 psi
